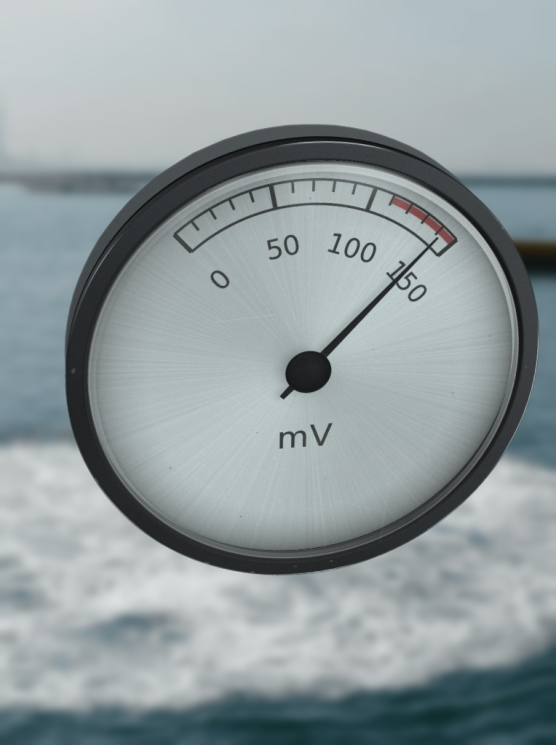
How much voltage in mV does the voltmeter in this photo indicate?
140 mV
